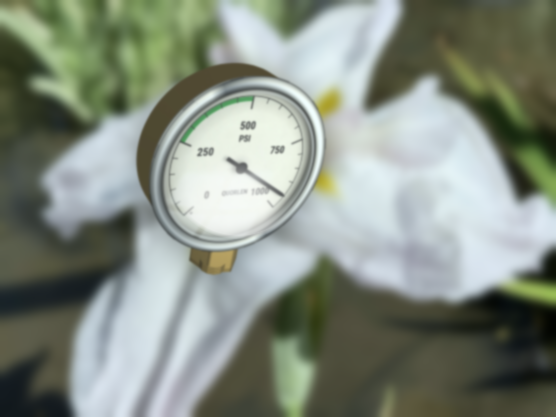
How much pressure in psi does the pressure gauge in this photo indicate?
950 psi
